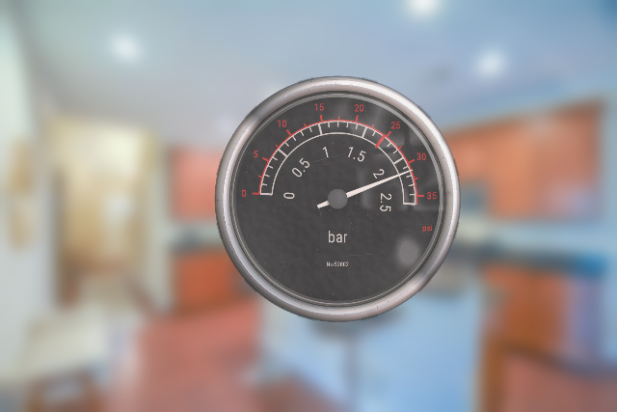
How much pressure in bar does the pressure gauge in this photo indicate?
2.15 bar
